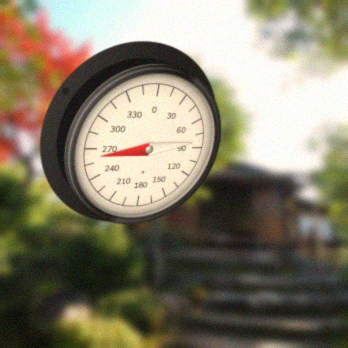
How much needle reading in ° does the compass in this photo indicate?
262.5 °
